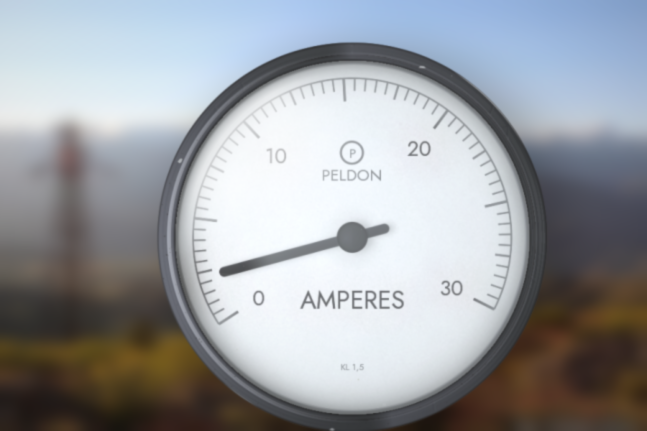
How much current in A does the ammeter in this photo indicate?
2.25 A
